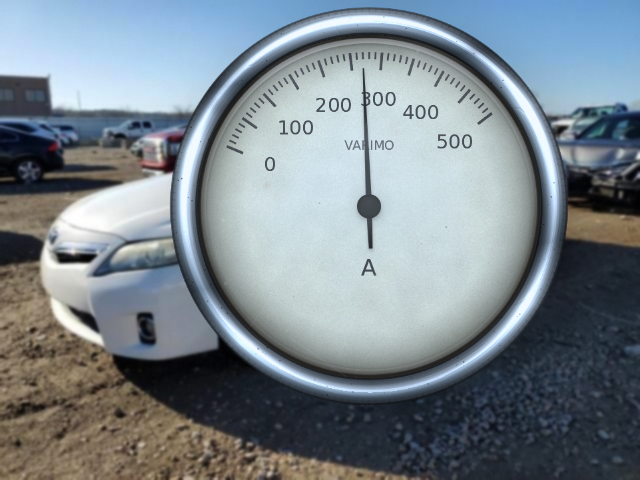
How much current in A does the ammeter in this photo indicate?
270 A
